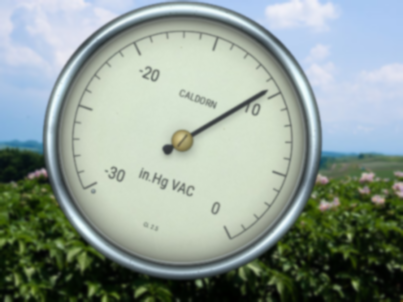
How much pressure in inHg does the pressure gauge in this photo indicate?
-10.5 inHg
